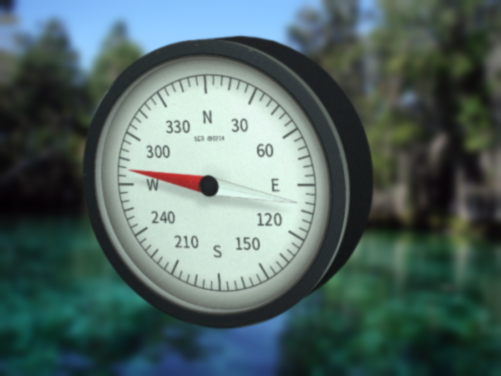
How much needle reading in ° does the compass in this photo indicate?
280 °
